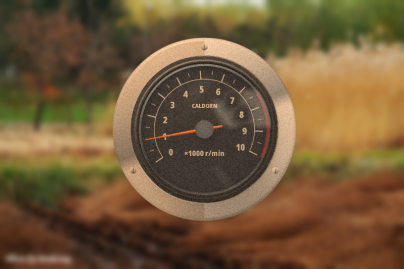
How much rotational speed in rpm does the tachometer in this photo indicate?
1000 rpm
